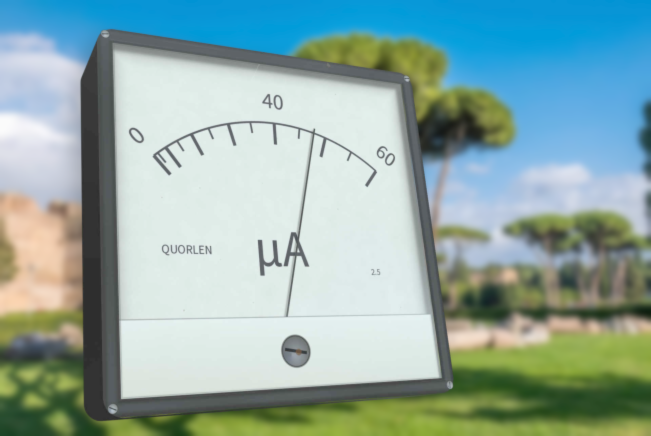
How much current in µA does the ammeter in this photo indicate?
47.5 µA
